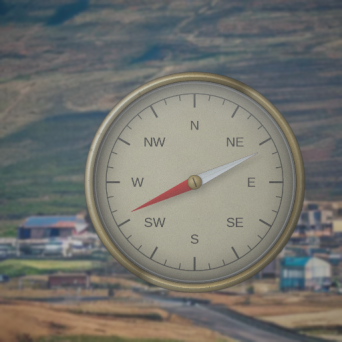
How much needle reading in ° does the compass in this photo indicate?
245 °
